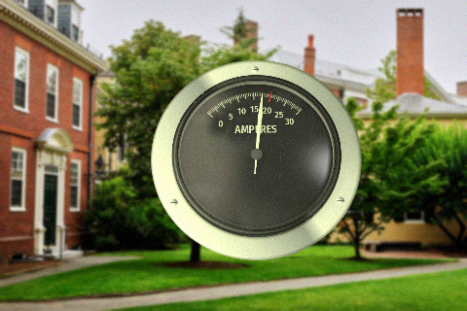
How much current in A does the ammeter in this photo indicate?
17.5 A
